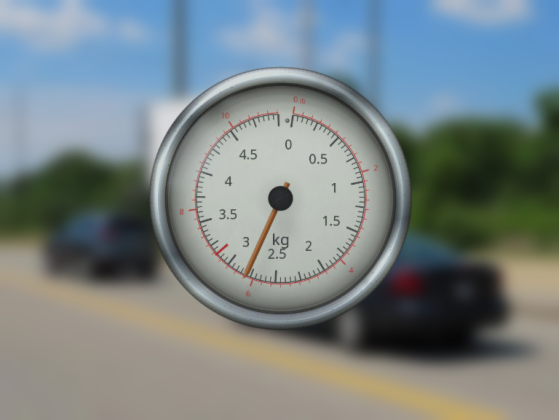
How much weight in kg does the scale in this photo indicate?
2.8 kg
